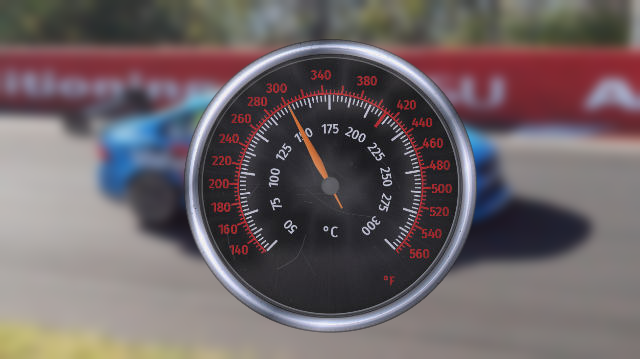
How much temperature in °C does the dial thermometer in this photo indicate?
150 °C
